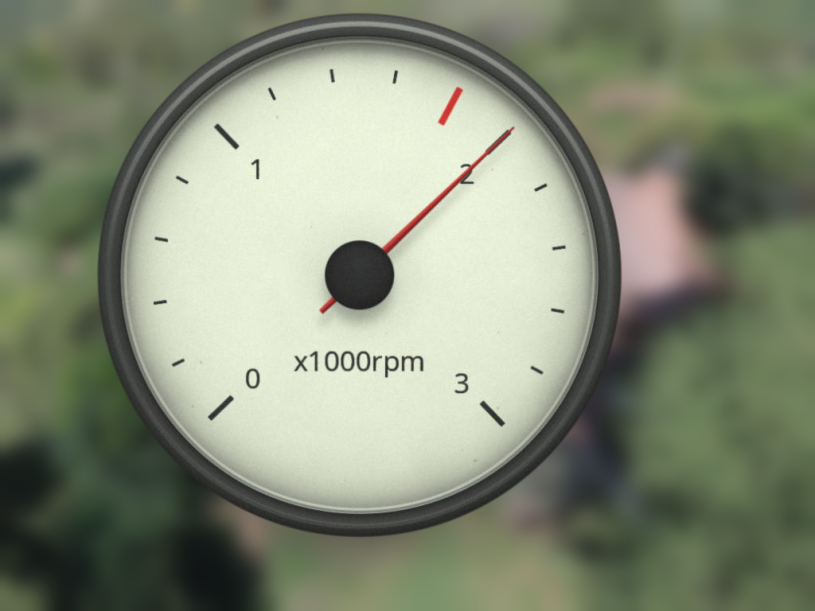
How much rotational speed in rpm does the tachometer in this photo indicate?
2000 rpm
